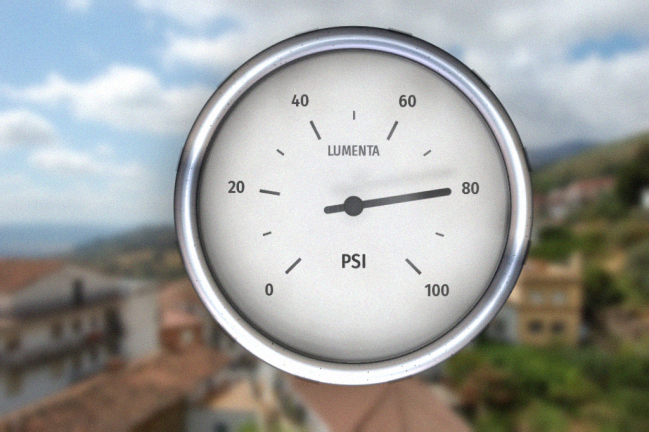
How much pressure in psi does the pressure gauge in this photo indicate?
80 psi
